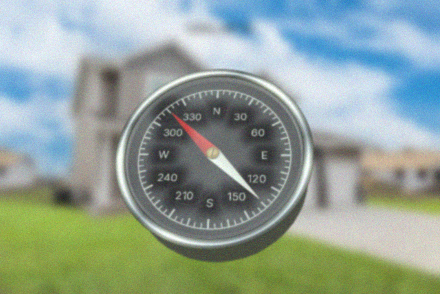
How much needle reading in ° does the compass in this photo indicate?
315 °
